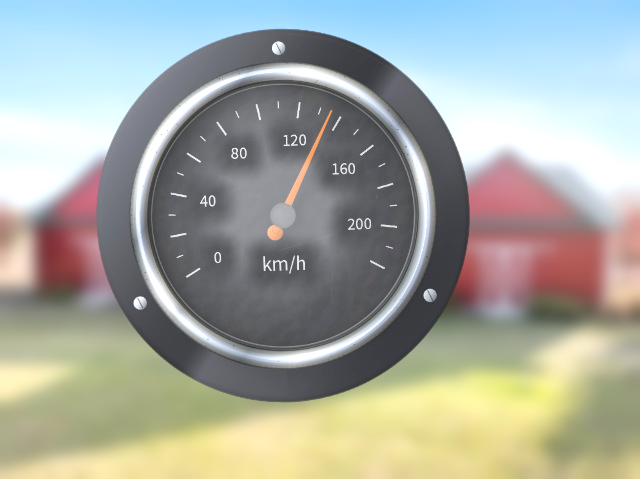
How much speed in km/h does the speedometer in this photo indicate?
135 km/h
